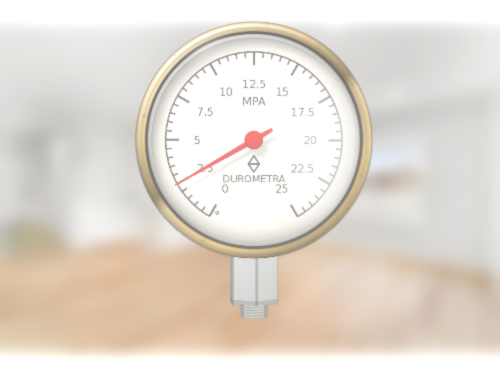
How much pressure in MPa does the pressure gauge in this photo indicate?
2.5 MPa
